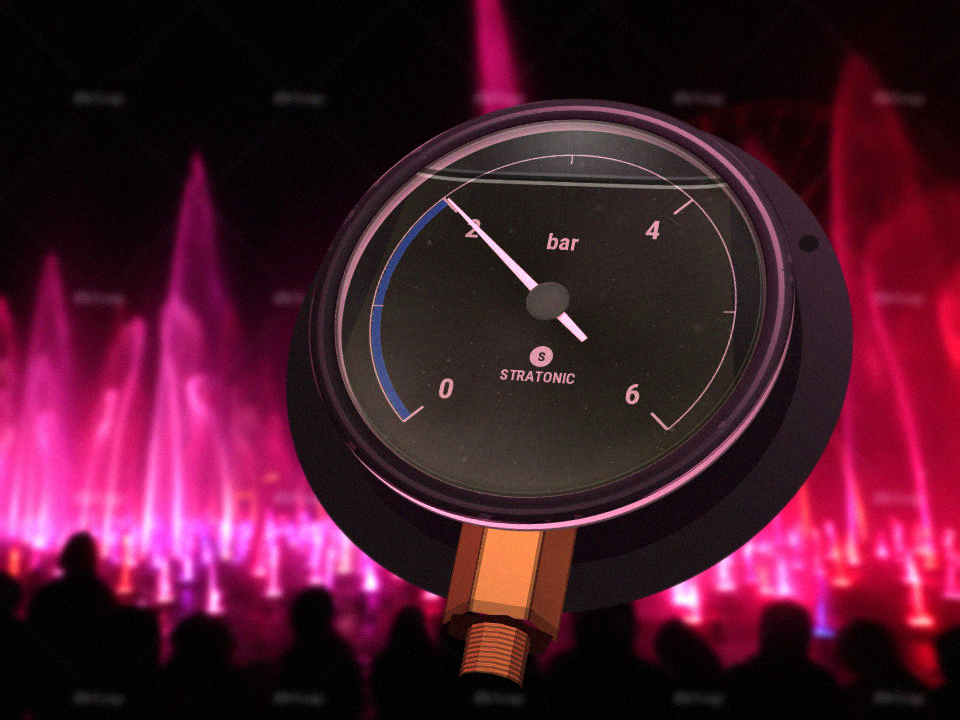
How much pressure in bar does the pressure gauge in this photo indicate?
2 bar
